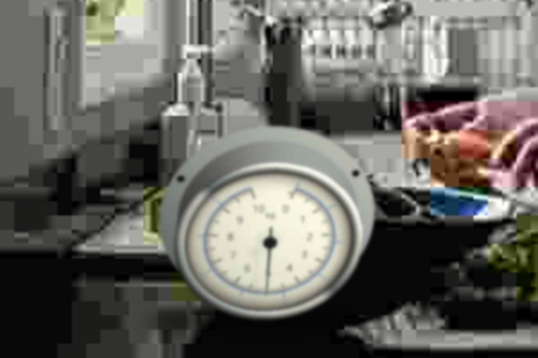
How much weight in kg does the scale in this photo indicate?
5 kg
